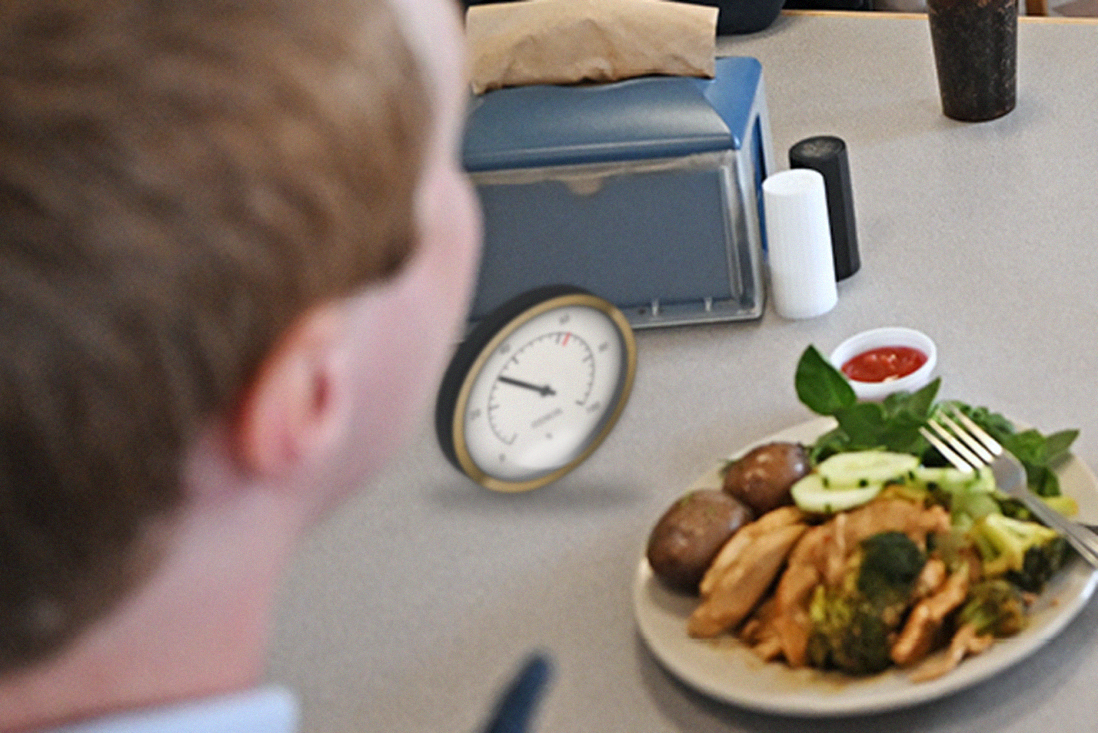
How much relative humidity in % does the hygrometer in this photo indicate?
32 %
